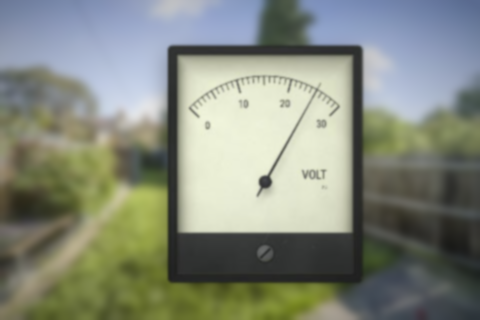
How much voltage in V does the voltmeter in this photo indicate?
25 V
